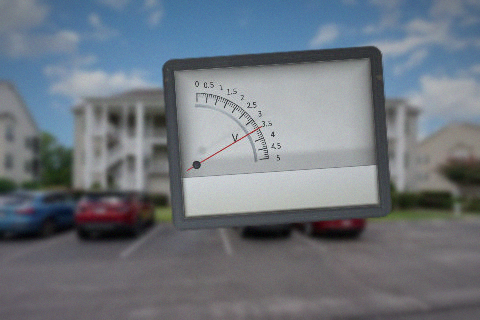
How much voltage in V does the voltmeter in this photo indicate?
3.5 V
